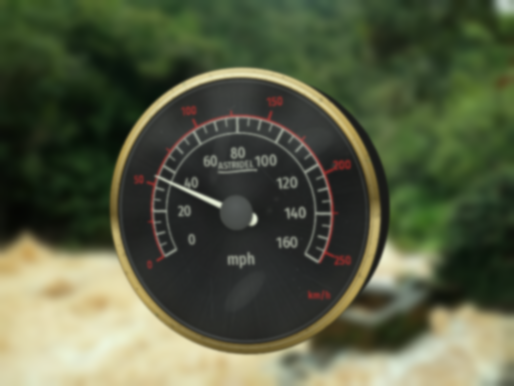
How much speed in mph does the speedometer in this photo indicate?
35 mph
